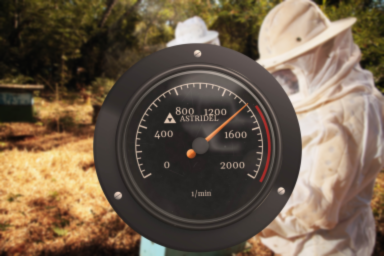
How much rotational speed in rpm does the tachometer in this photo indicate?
1400 rpm
